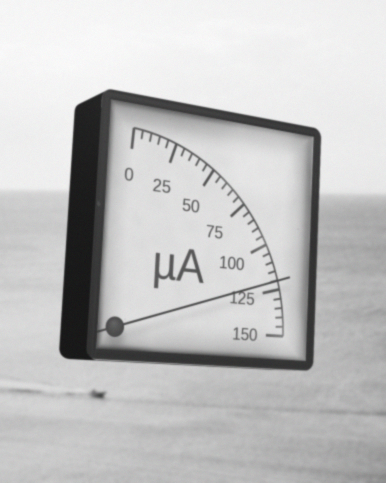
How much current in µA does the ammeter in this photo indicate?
120 µA
